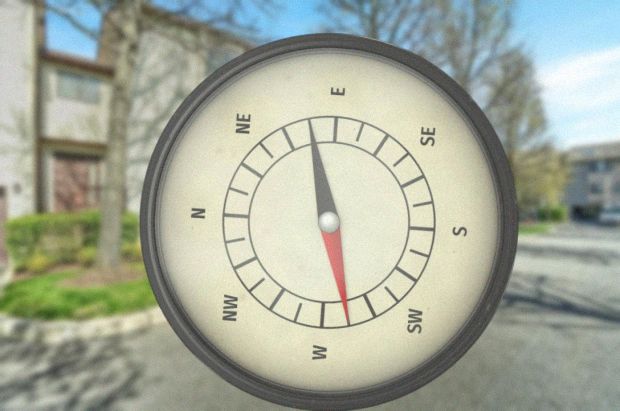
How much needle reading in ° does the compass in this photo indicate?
255 °
